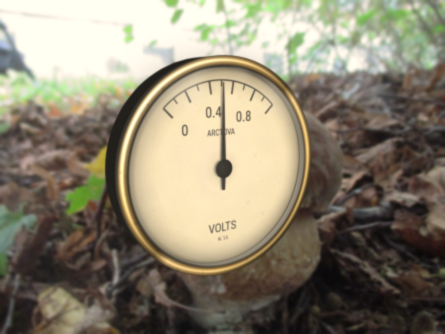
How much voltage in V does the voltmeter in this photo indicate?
0.5 V
